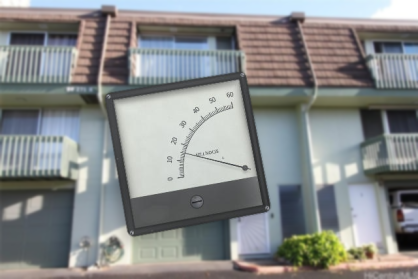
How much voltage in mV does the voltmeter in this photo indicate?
15 mV
